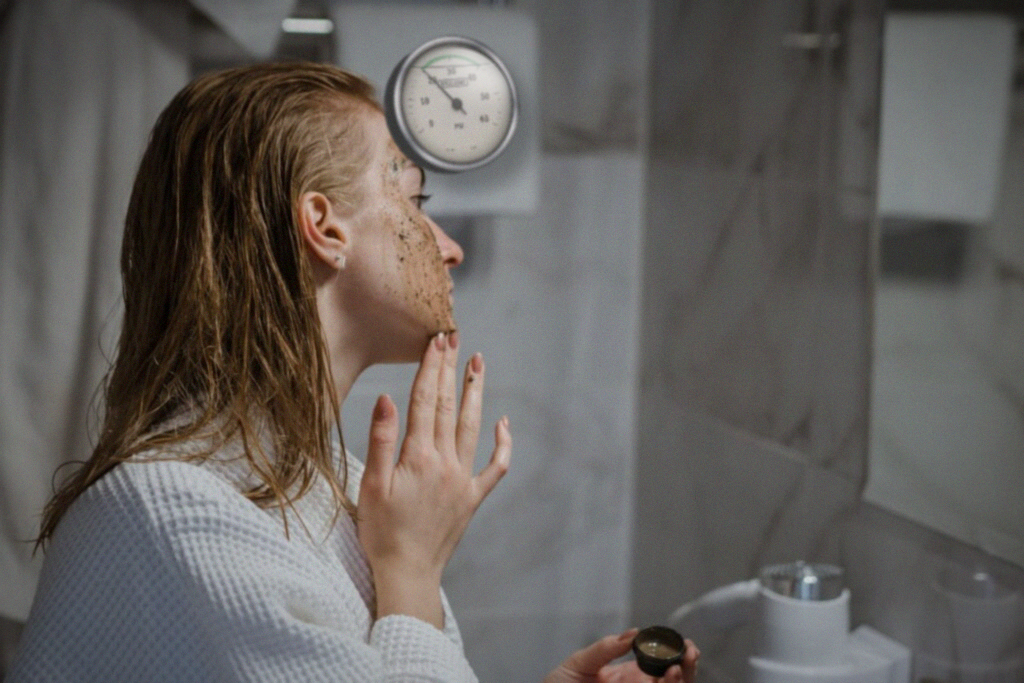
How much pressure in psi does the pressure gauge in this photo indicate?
20 psi
